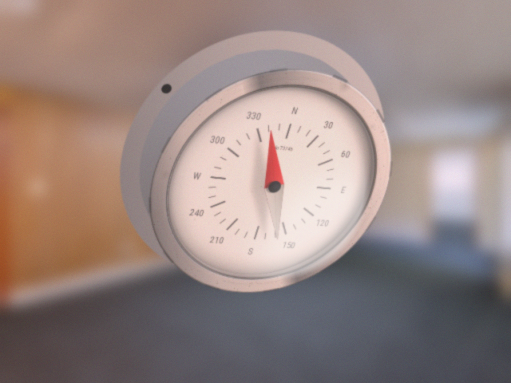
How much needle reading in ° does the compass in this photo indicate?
340 °
